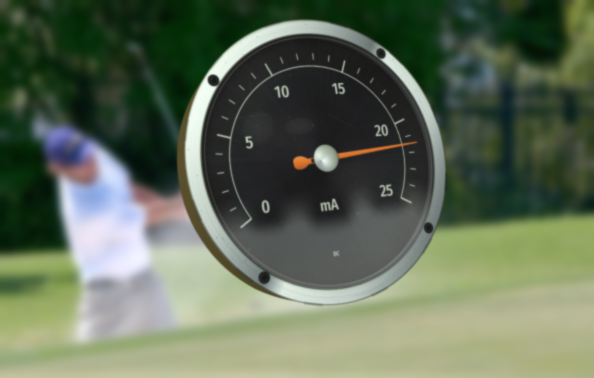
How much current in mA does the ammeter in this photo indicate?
21.5 mA
